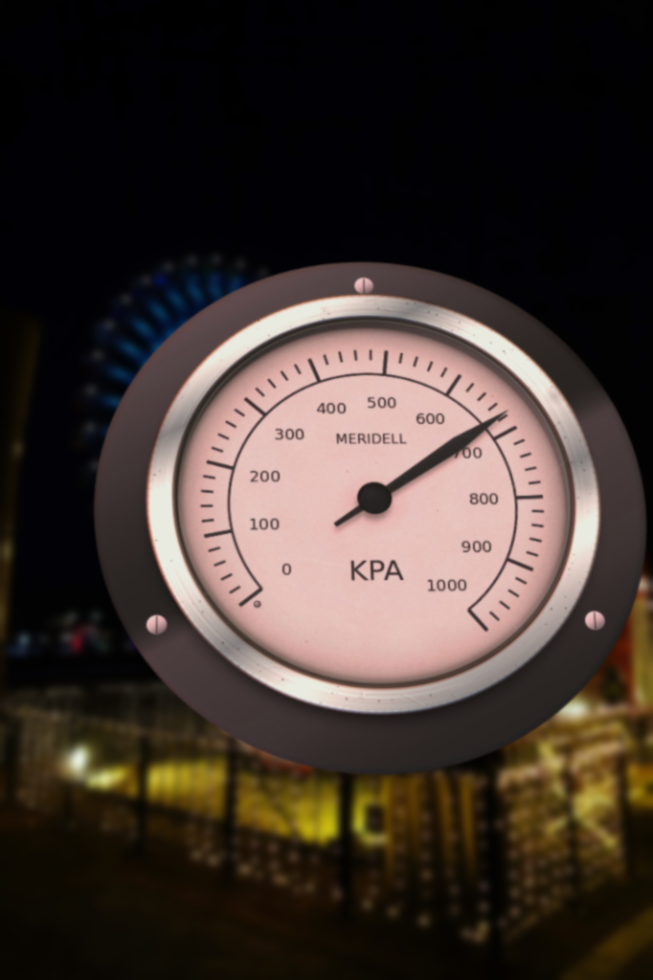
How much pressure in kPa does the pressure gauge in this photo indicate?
680 kPa
